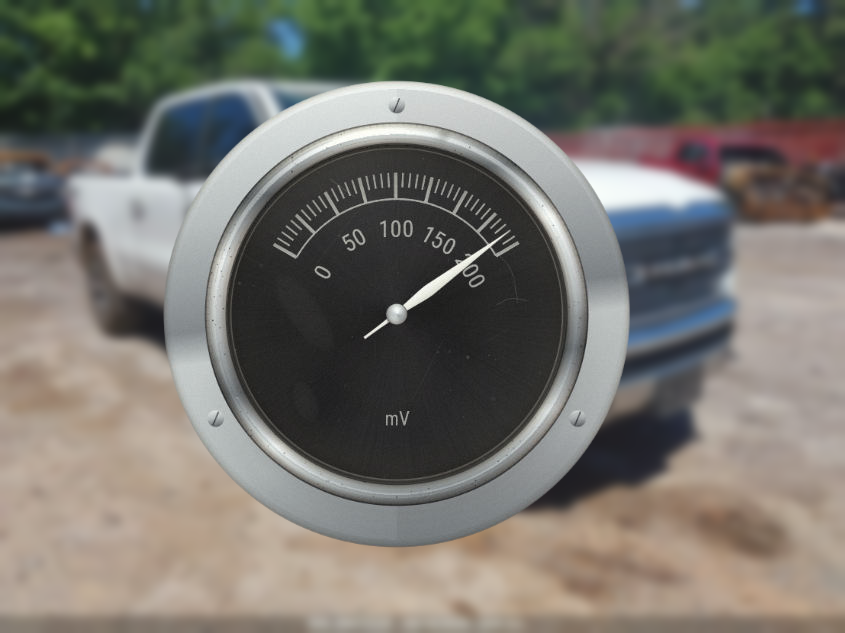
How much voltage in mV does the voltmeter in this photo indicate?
190 mV
